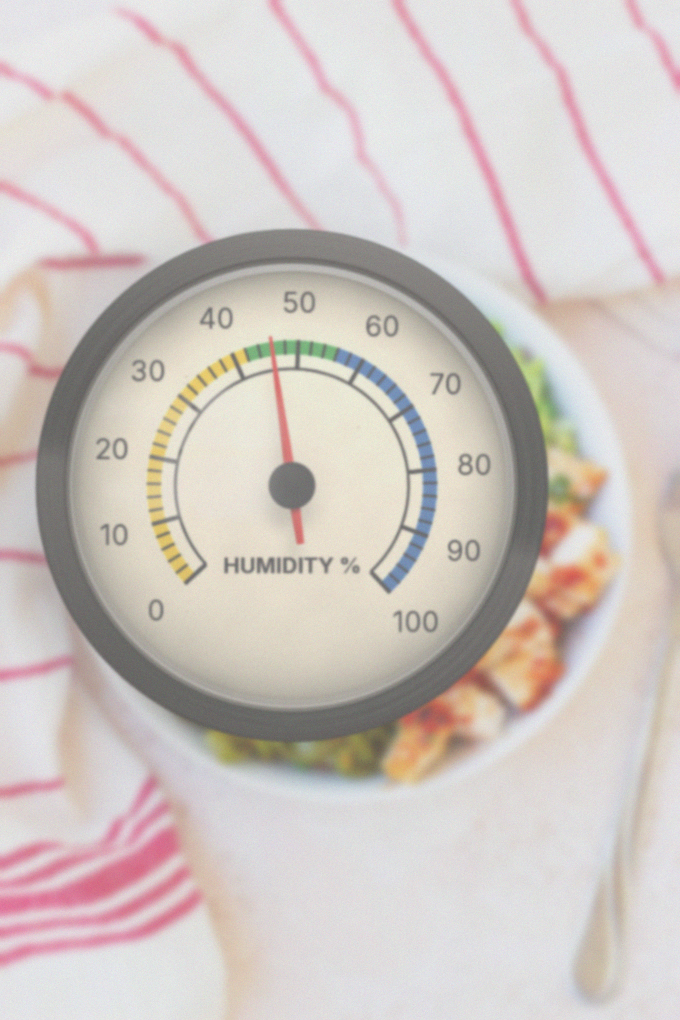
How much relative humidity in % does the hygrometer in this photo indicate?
46 %
